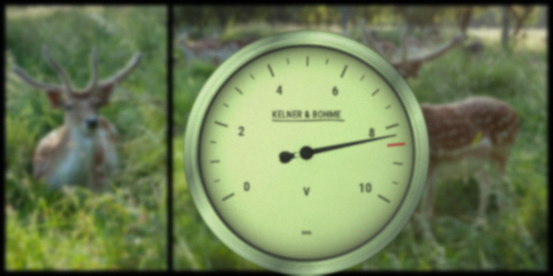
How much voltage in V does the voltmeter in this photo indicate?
8.25 V
